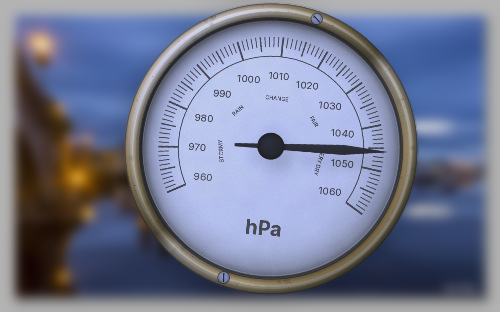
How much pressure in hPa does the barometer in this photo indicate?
1046 hPa
